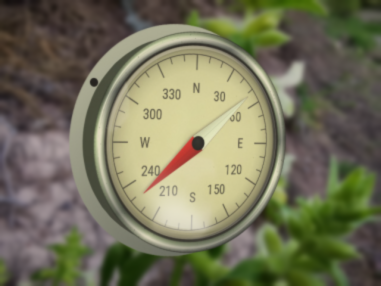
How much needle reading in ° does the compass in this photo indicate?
230 °
